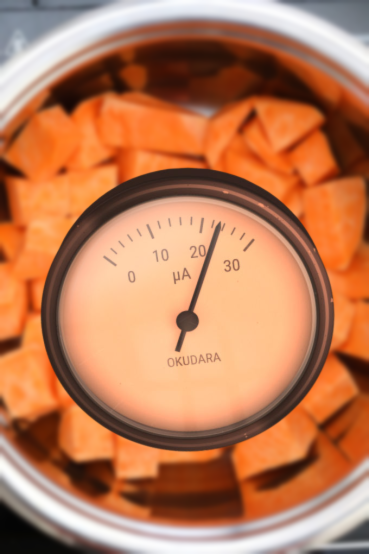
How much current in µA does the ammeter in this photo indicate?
23 µA
